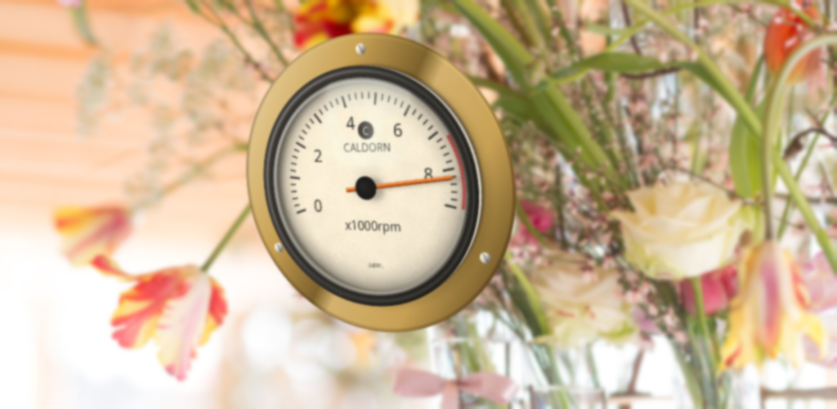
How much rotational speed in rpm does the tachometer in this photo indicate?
8200 rpm
